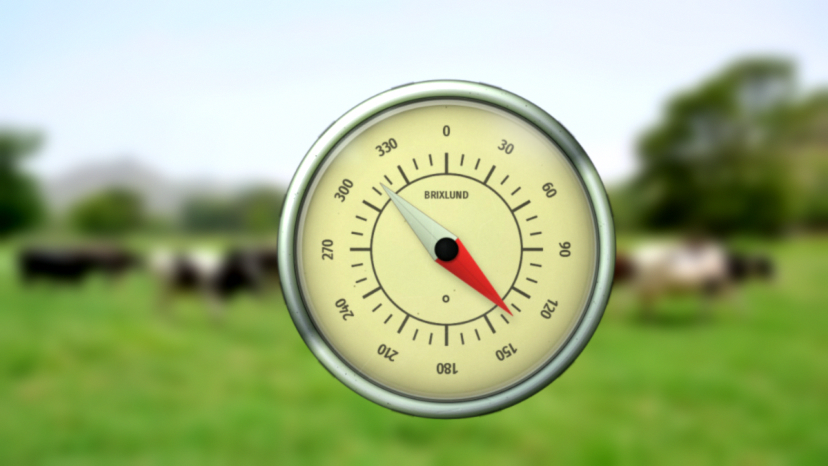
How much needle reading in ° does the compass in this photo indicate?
135 °
